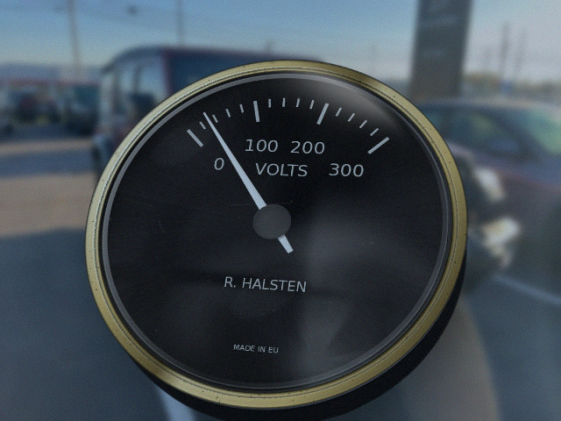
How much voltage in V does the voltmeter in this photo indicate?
30 V
